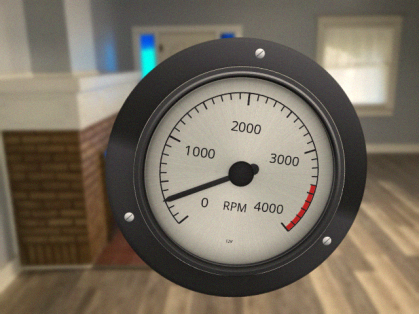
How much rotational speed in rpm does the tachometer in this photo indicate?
300 rpm
